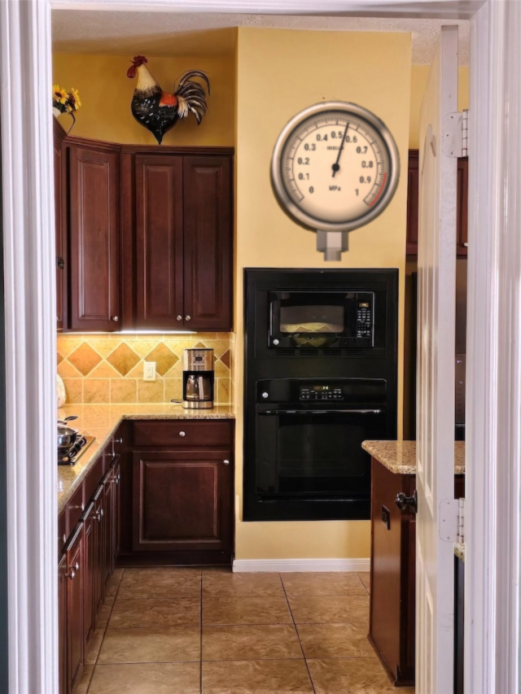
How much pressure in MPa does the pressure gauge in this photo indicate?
0.55 MPa
